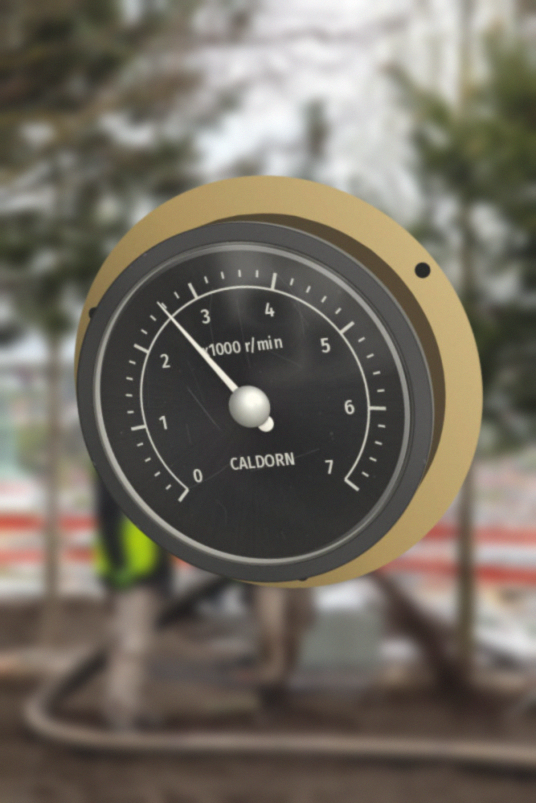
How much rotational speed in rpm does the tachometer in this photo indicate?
2600 rpm
